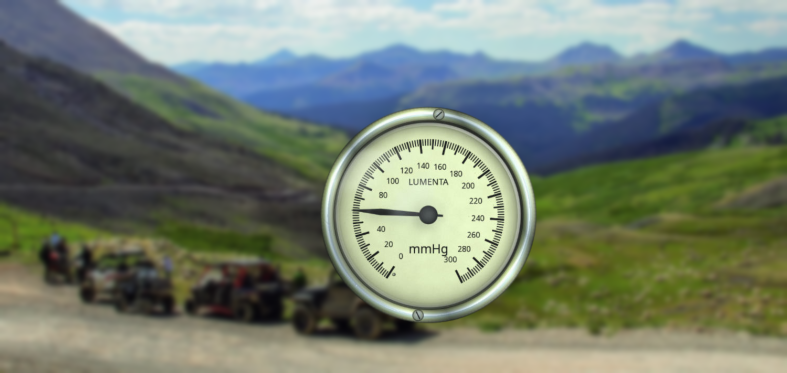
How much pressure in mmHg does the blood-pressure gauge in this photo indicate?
60 mmHg
